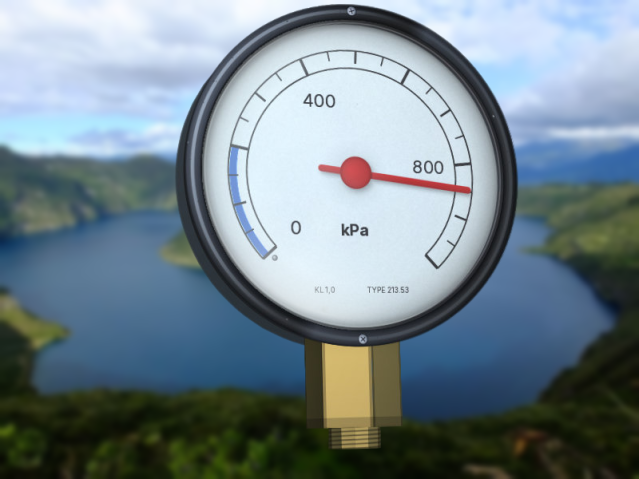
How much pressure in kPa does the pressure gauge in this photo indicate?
850 kPa
